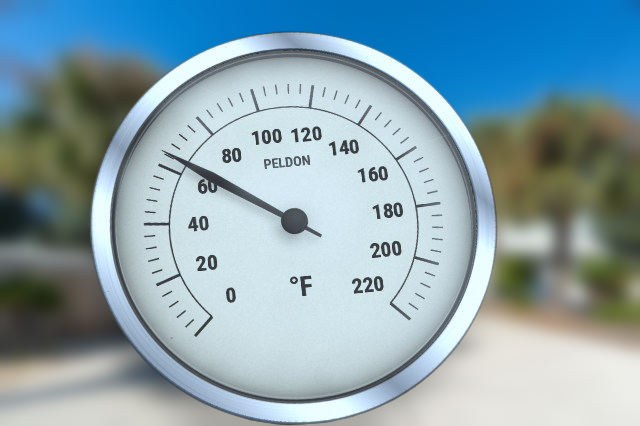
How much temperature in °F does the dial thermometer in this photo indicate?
64 °F
